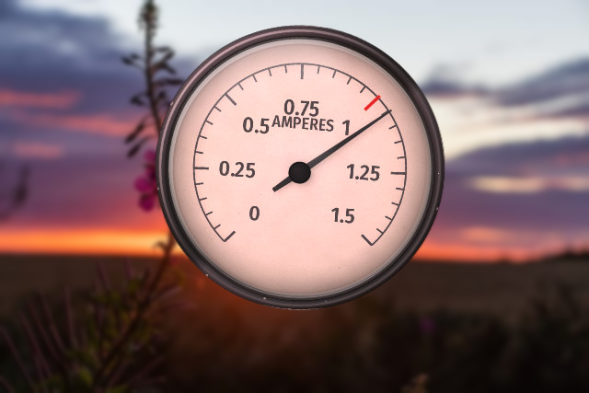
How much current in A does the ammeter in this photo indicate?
1.05 A
